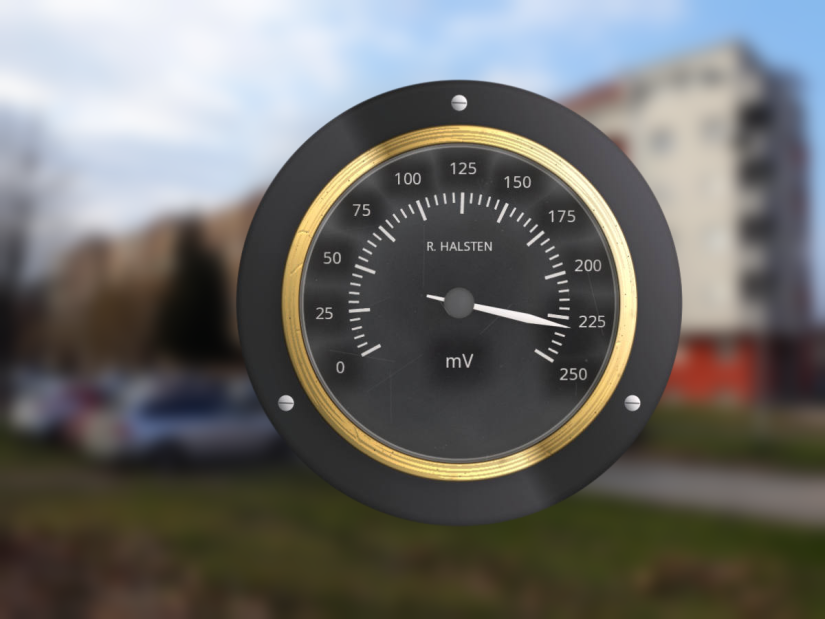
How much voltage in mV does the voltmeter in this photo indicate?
230 mV
